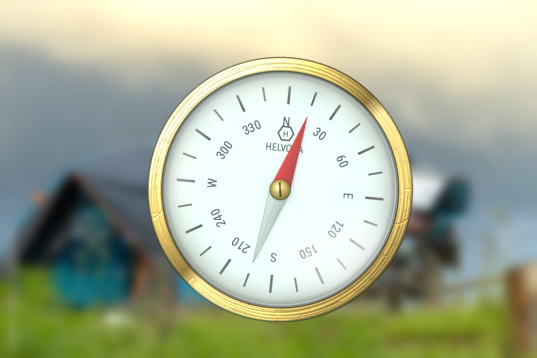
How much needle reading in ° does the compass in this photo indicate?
15 °
